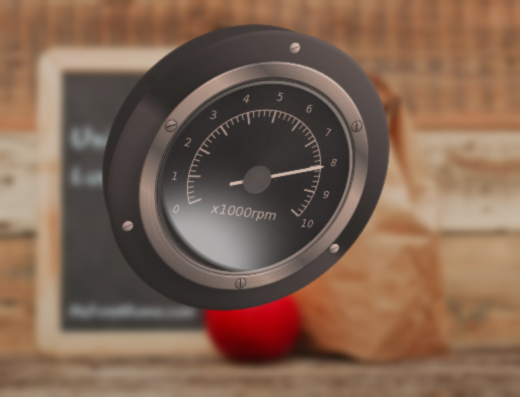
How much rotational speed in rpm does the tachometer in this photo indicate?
8000 rpm
